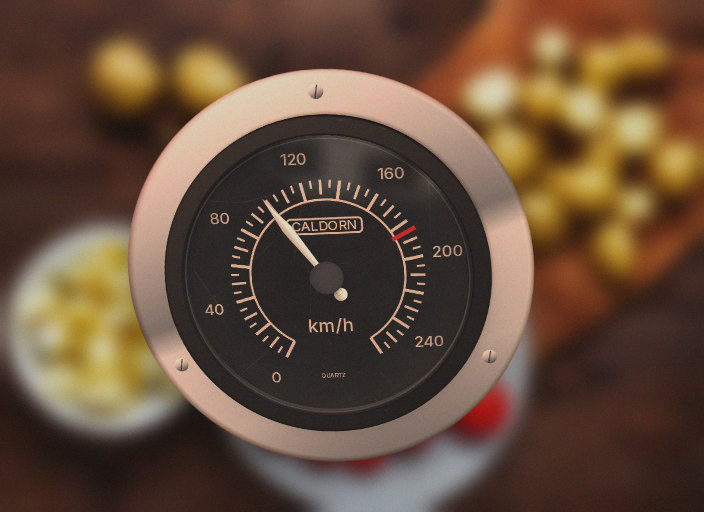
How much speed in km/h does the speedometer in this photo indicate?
100 km/h
